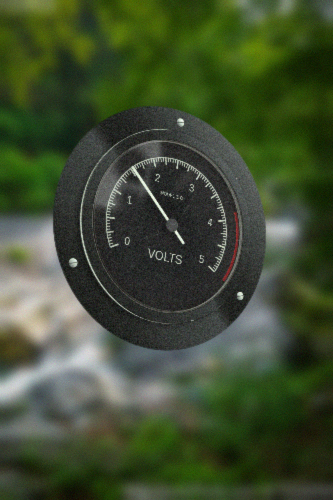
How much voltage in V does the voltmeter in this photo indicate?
1.5 V
